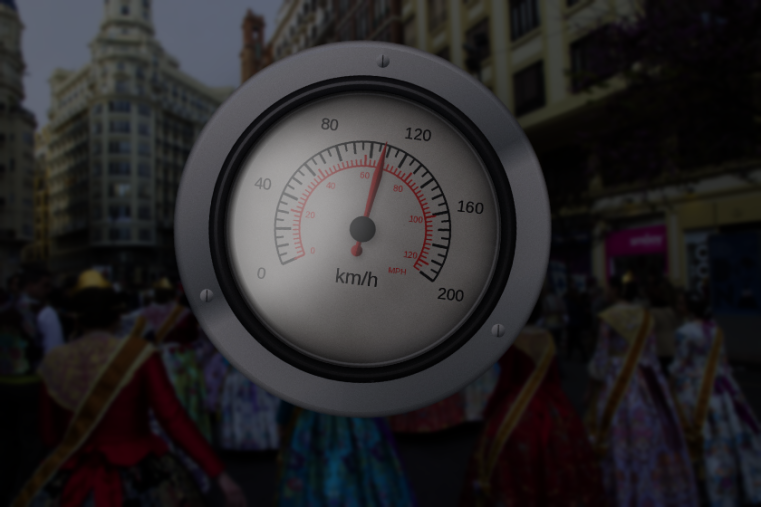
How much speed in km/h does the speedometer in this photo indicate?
107.5 km/h
